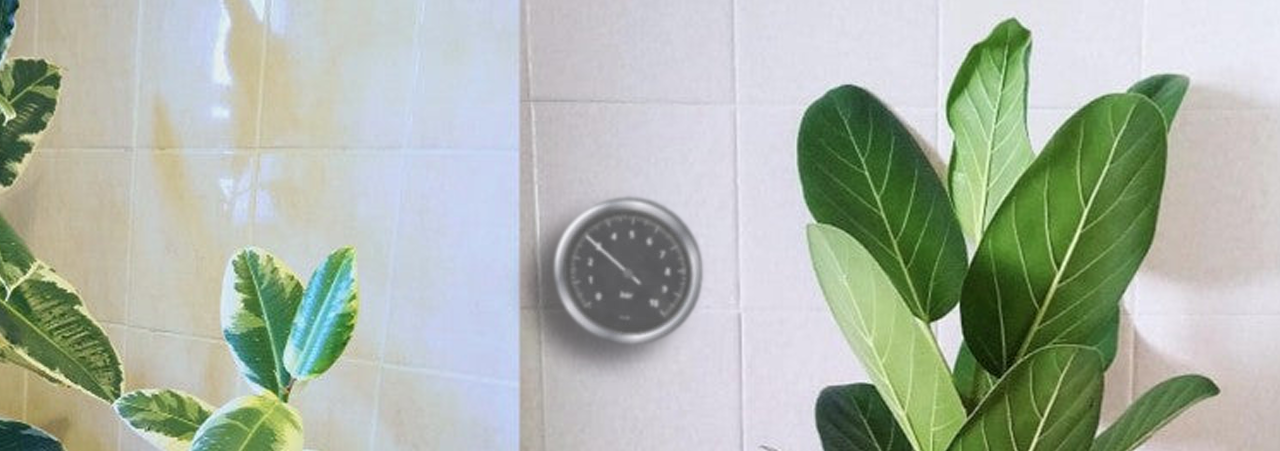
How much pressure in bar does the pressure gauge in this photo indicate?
3 bar
